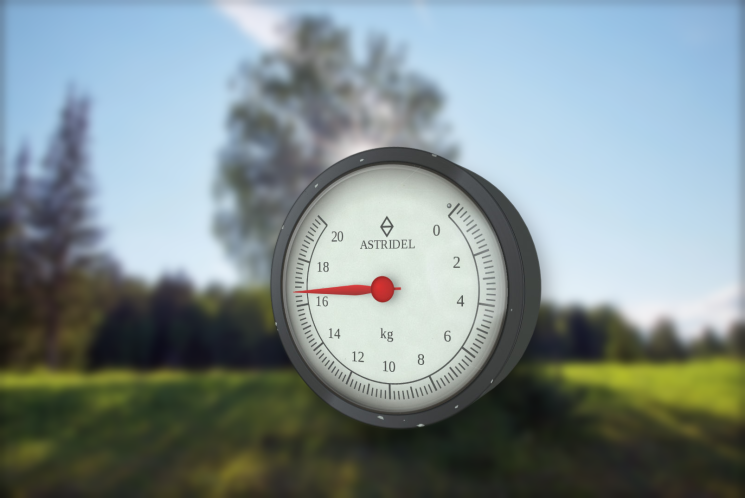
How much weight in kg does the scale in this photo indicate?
16.6 kg
